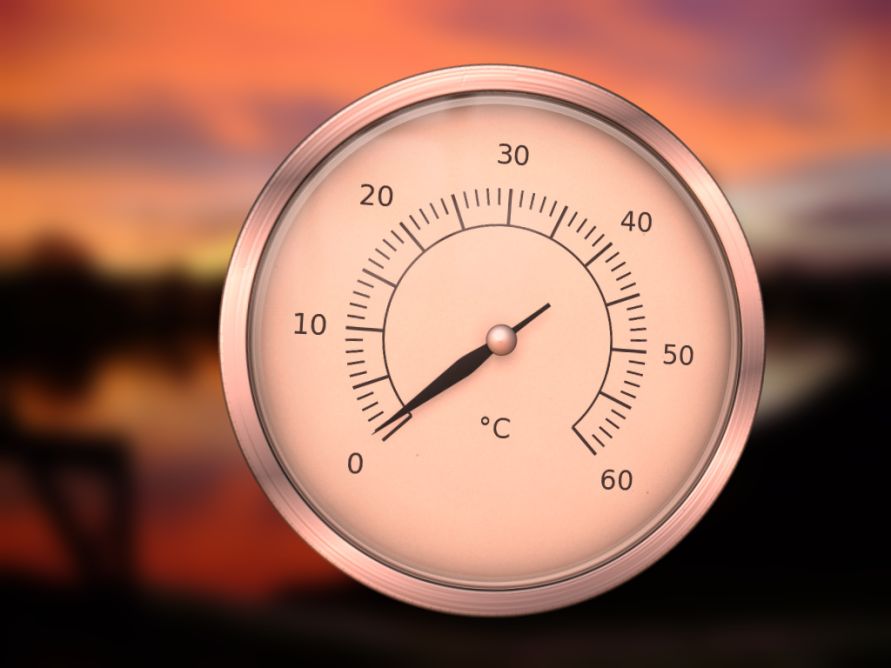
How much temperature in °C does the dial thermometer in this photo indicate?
1 °C
